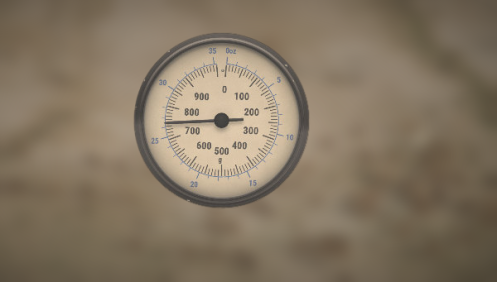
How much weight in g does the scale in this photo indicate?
750 g
